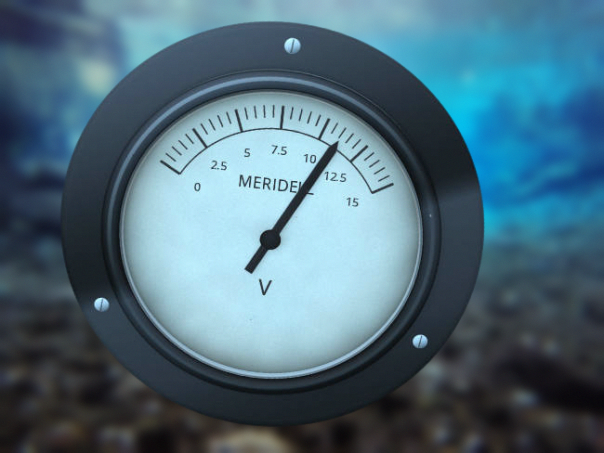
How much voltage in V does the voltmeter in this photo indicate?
11 V
